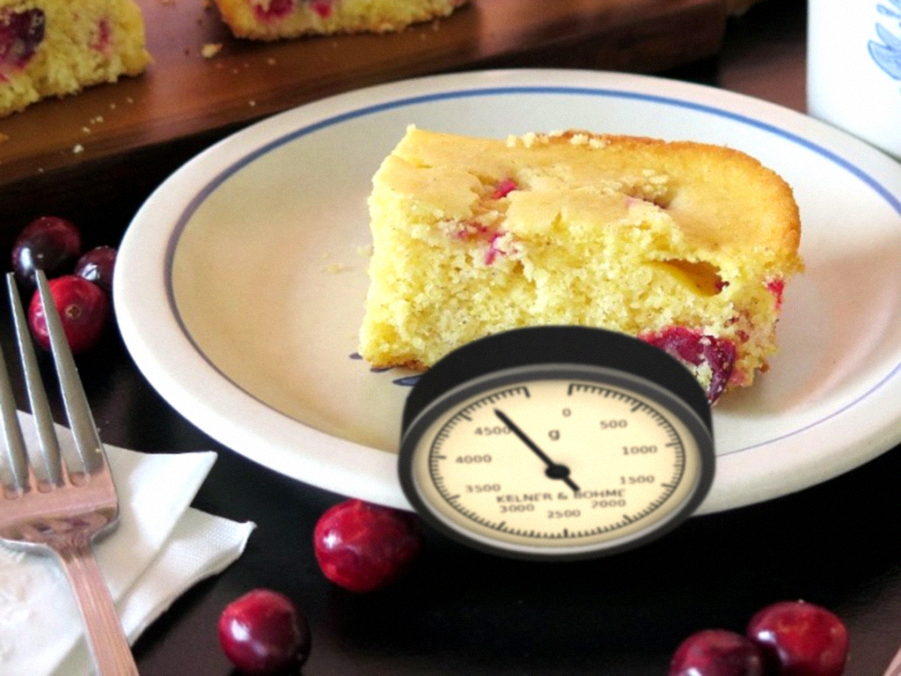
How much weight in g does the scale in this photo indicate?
4750 g
